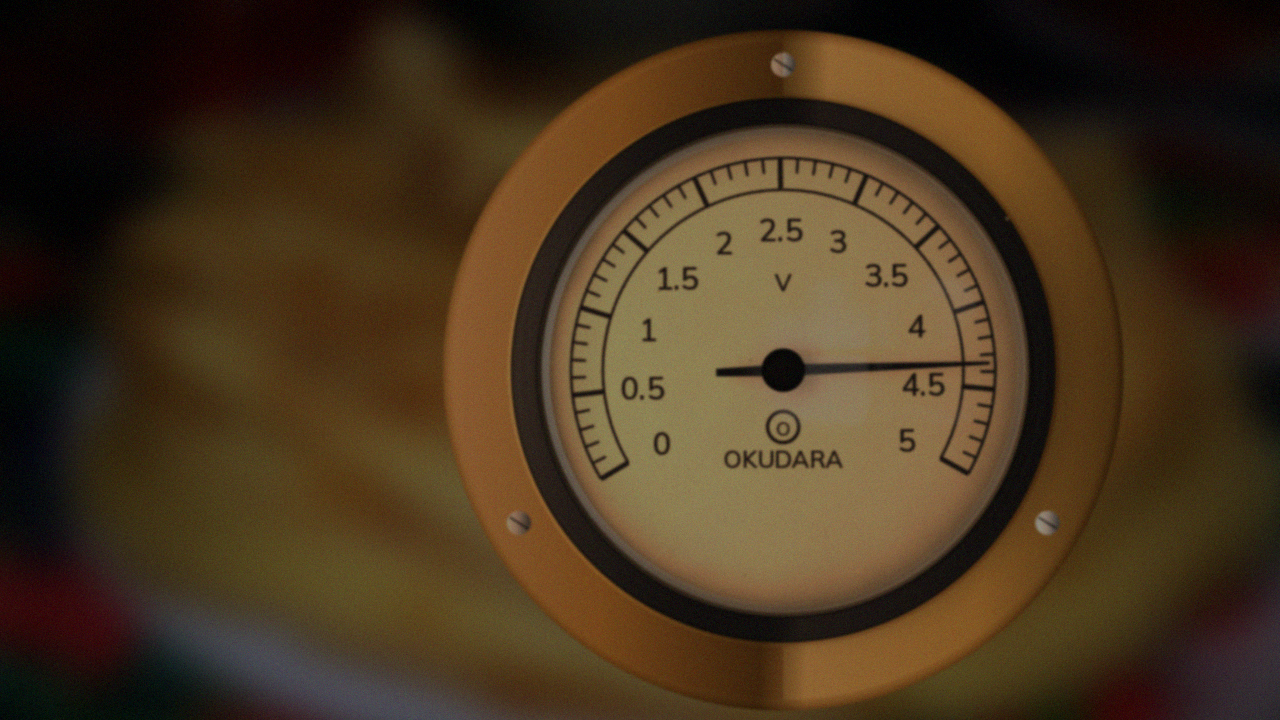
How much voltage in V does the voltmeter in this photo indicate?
4.35 V
